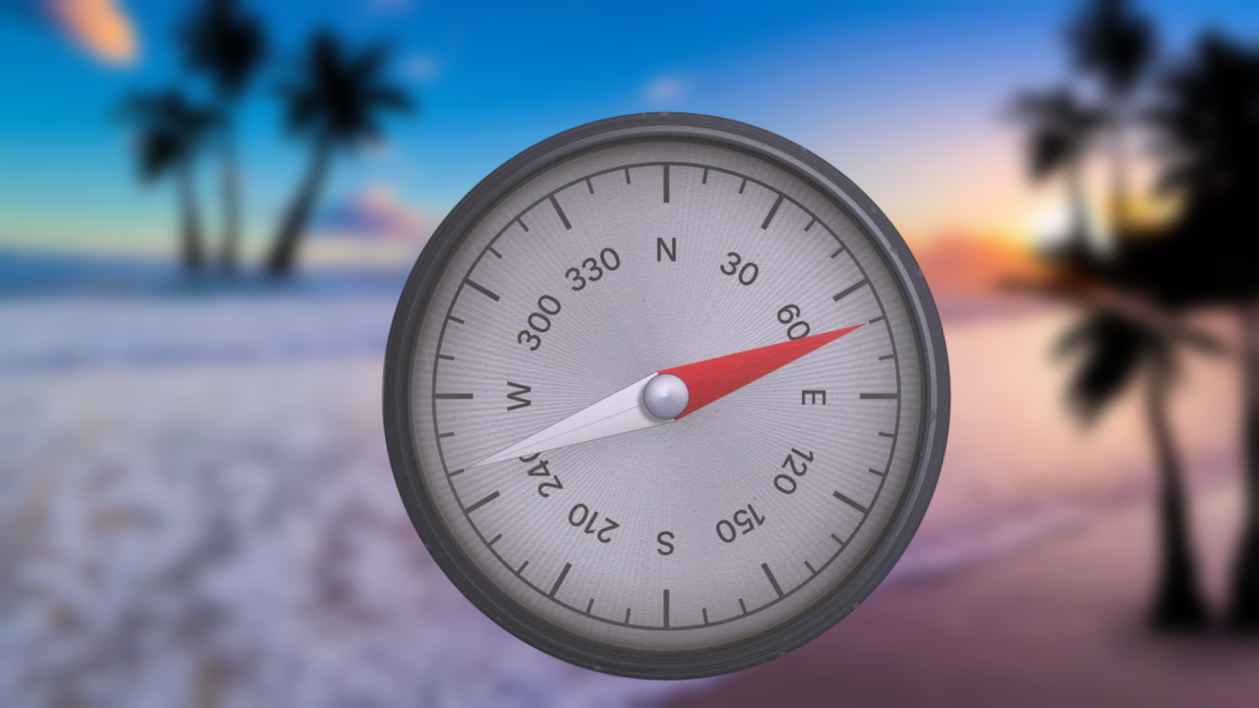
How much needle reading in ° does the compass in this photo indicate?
70 °
